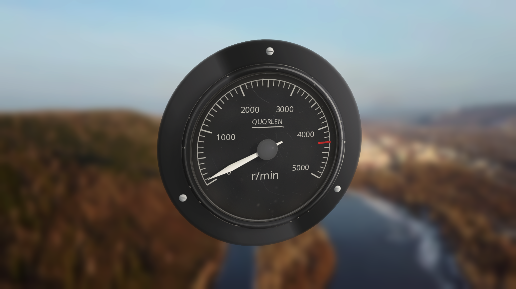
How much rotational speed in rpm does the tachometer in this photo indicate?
100 rpm
